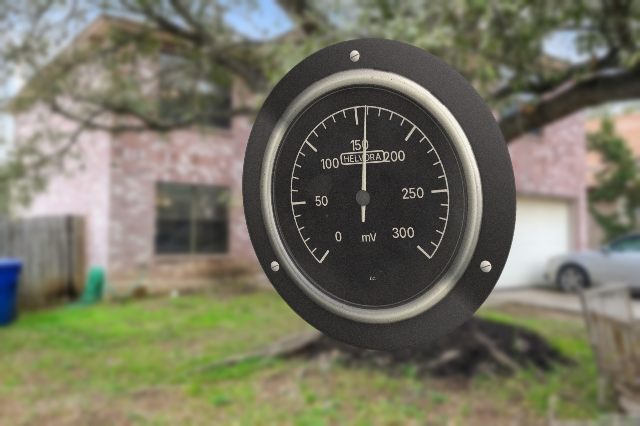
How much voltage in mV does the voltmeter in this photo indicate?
160 mV
